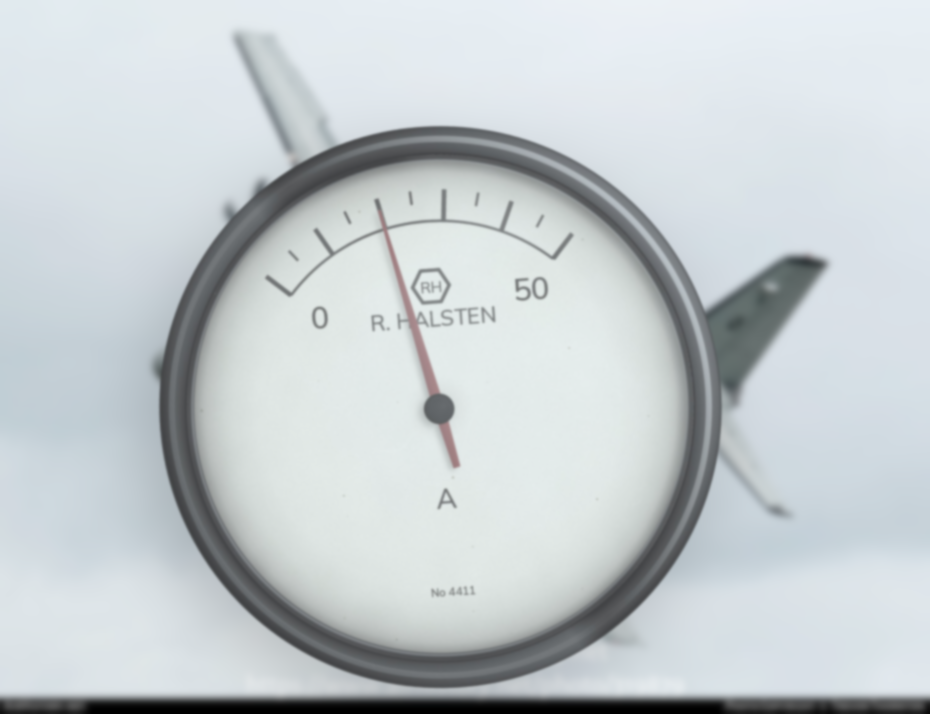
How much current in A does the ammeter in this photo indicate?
20 A
